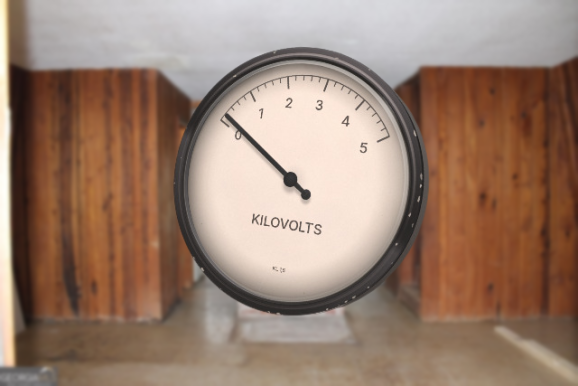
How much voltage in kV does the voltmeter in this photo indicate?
0.2 kV
